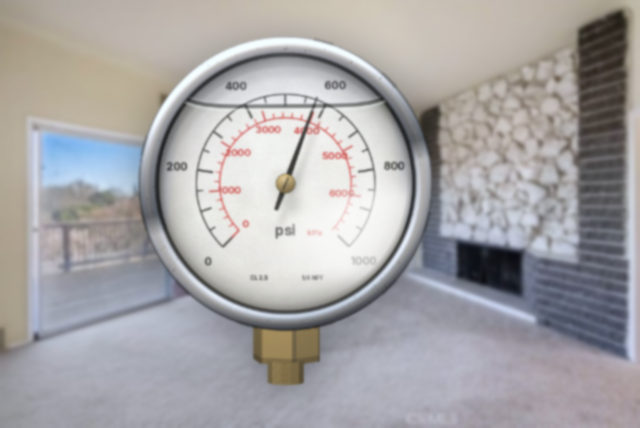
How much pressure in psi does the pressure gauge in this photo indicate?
575 psi
